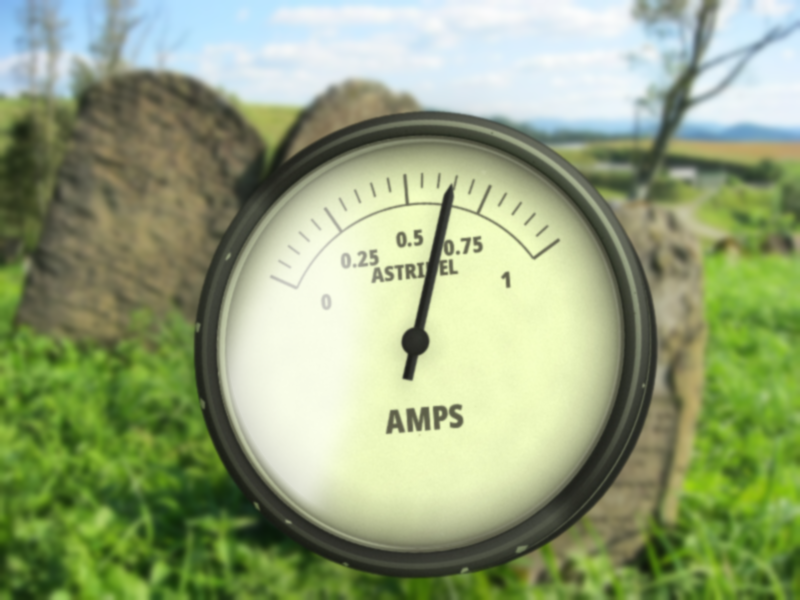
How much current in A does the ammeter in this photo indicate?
0.65 A
